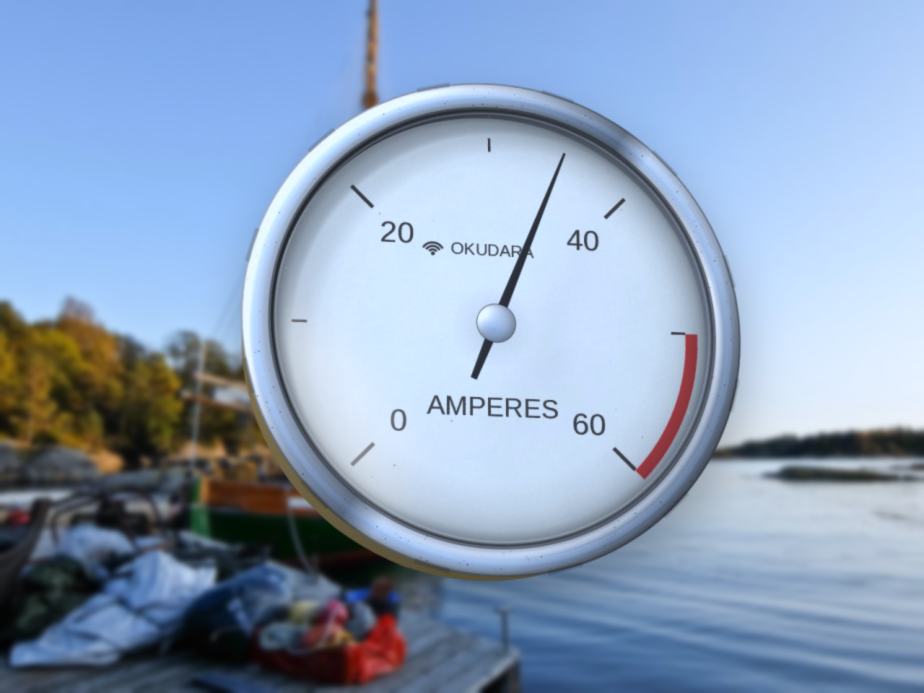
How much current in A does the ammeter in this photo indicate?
35 A
